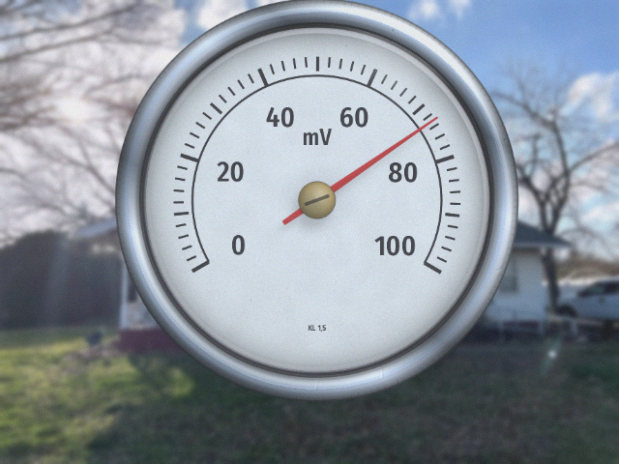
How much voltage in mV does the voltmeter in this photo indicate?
73 mV
